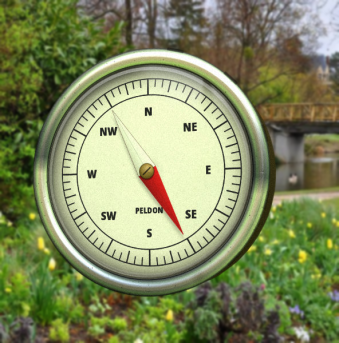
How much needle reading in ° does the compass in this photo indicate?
150 °
